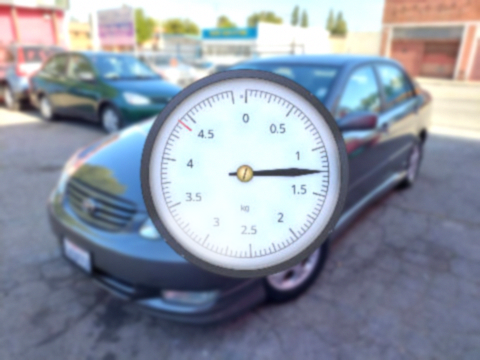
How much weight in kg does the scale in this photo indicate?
1.25 kg
